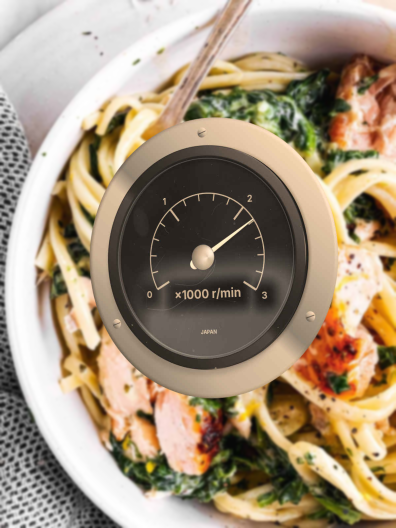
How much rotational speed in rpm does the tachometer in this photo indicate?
2200 rpm
